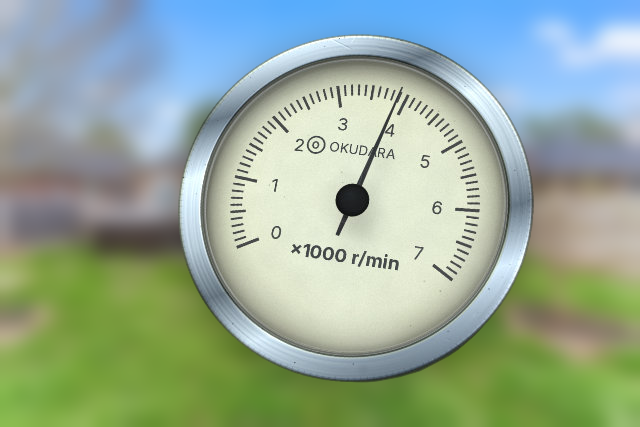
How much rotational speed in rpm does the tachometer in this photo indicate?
3900 rpm
